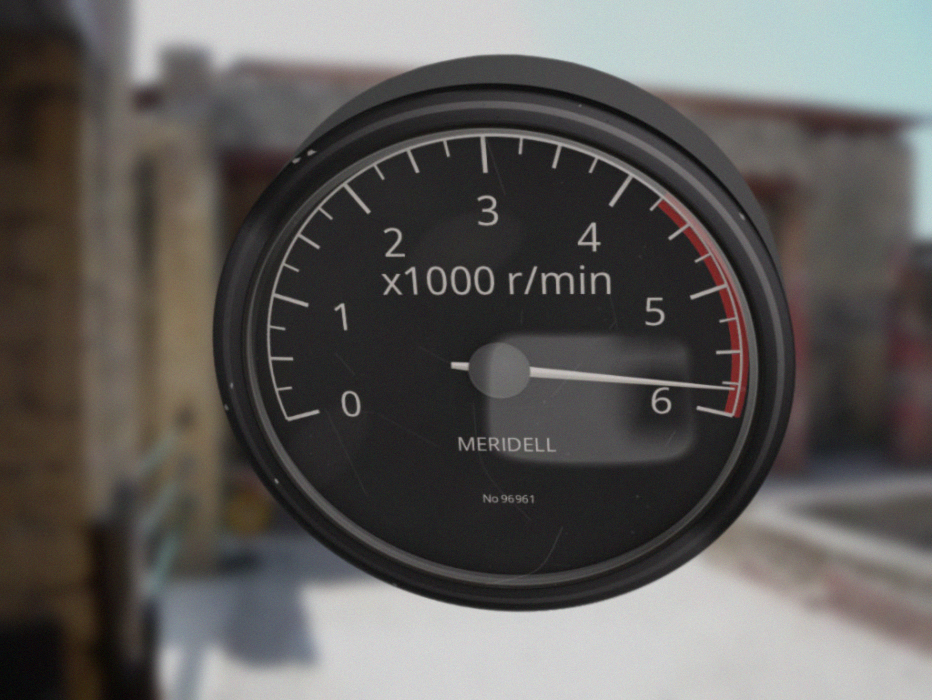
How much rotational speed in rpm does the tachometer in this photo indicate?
5750 rpm
